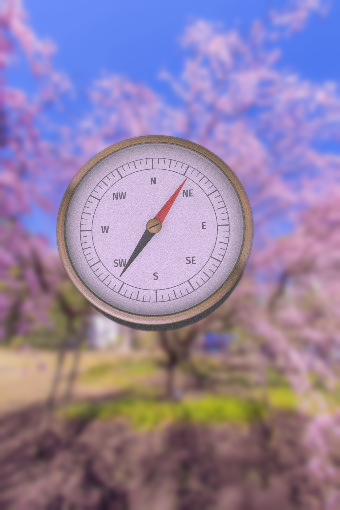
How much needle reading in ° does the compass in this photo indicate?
35 °
